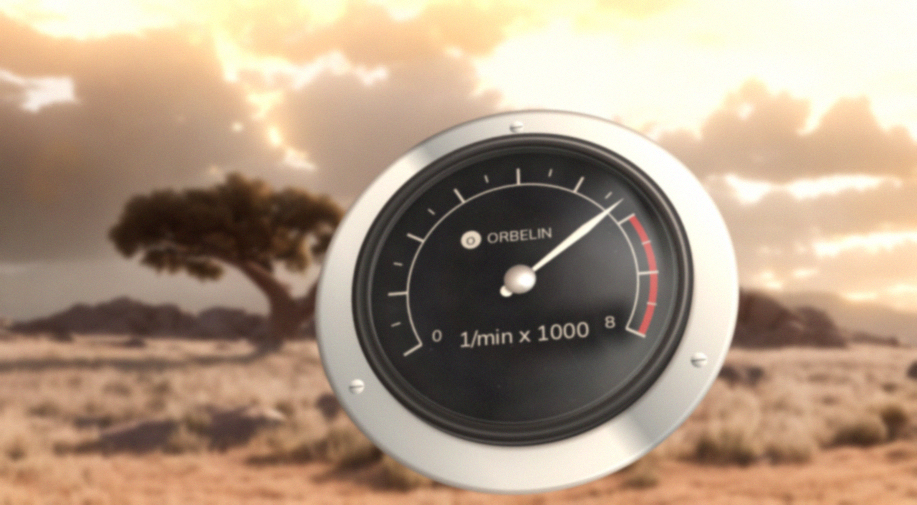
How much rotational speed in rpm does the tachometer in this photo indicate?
5750 rpm
